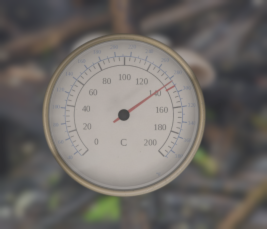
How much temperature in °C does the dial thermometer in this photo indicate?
140 °C
